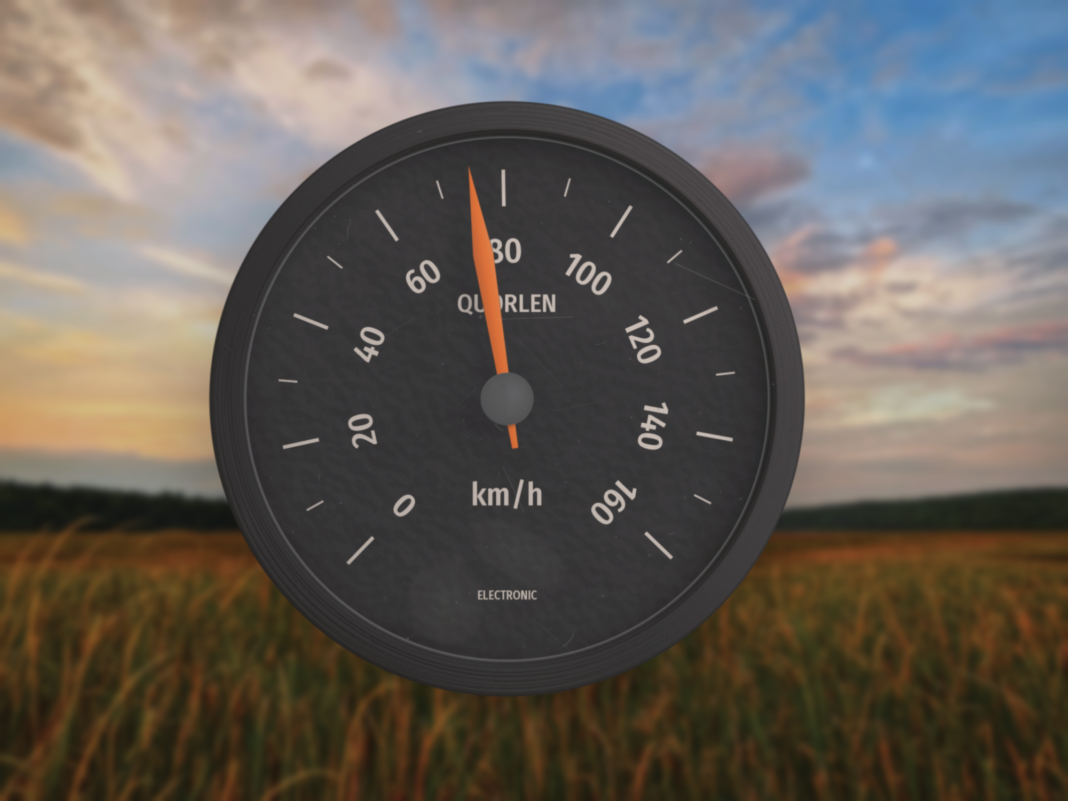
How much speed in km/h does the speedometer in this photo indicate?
75 km/h
